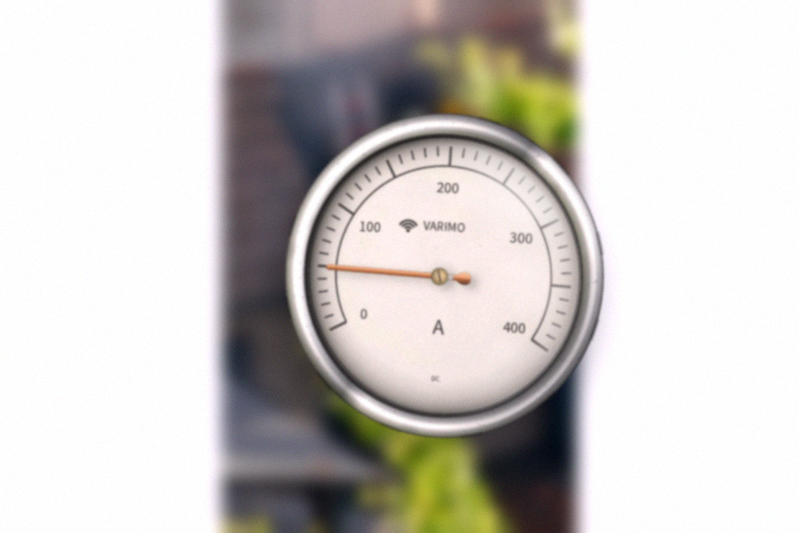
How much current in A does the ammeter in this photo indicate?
50 A
